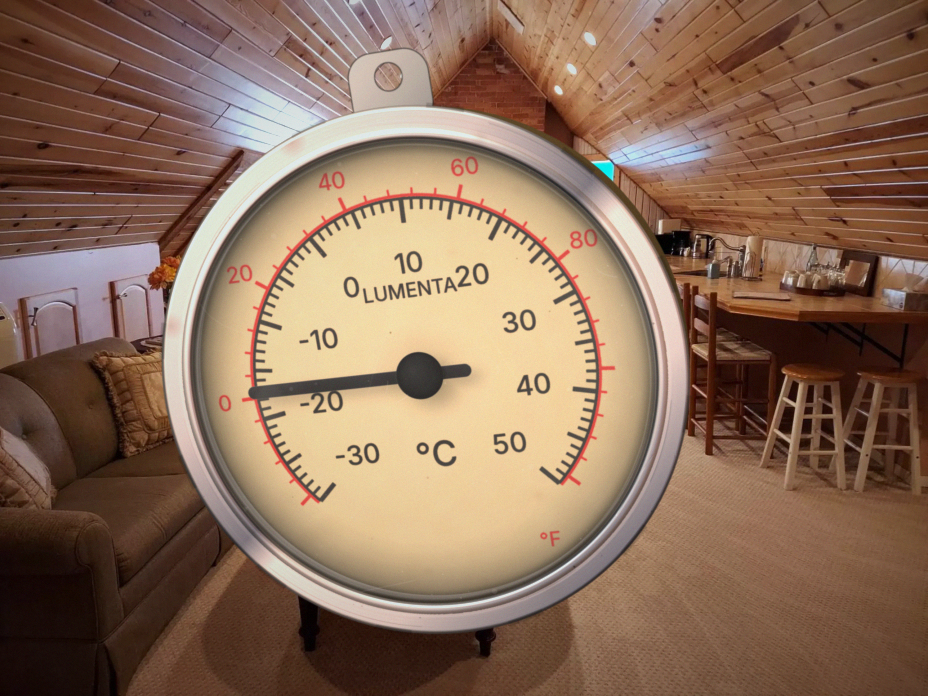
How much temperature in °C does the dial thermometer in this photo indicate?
-17 °C
